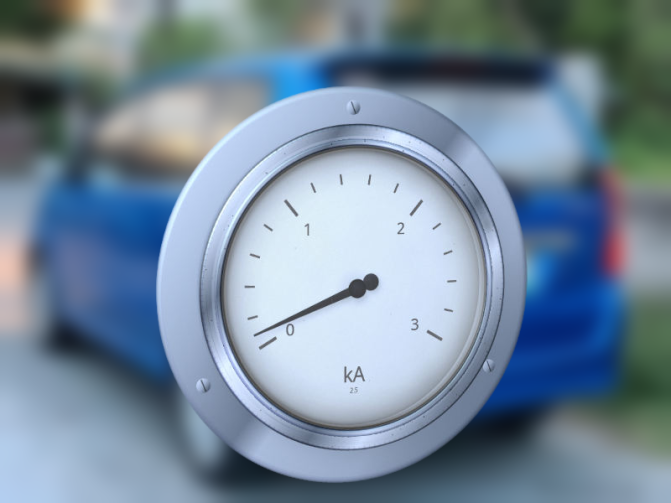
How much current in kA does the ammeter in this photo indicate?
0.1 kA
